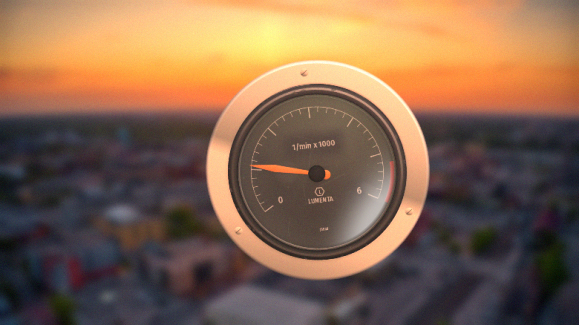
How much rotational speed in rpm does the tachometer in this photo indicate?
1100 rpm
